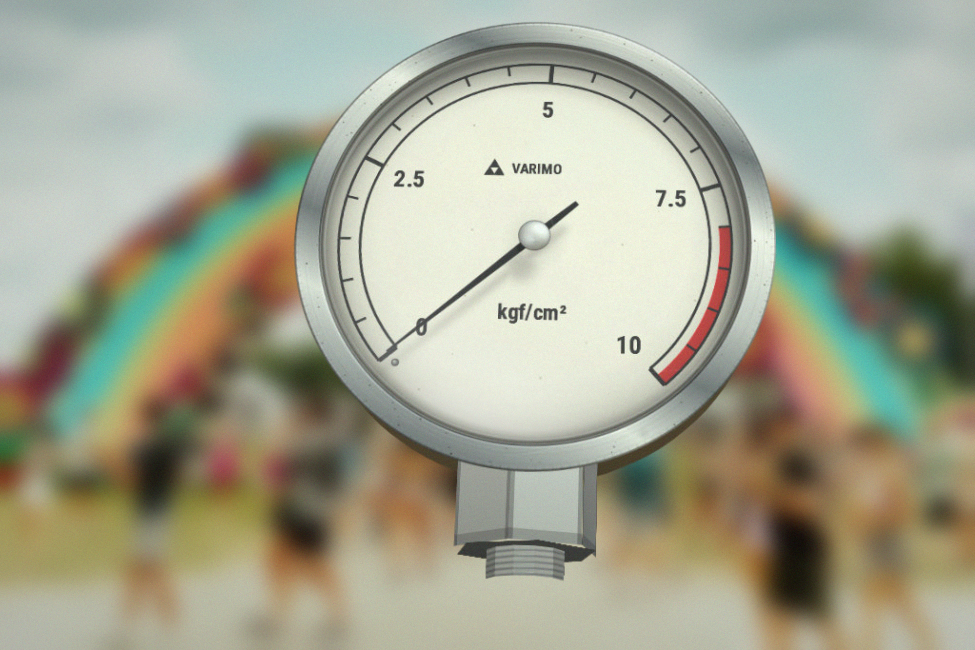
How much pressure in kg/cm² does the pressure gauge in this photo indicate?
0 kg/cm²
